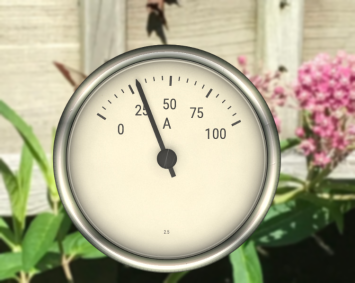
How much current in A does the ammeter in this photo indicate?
30 A
